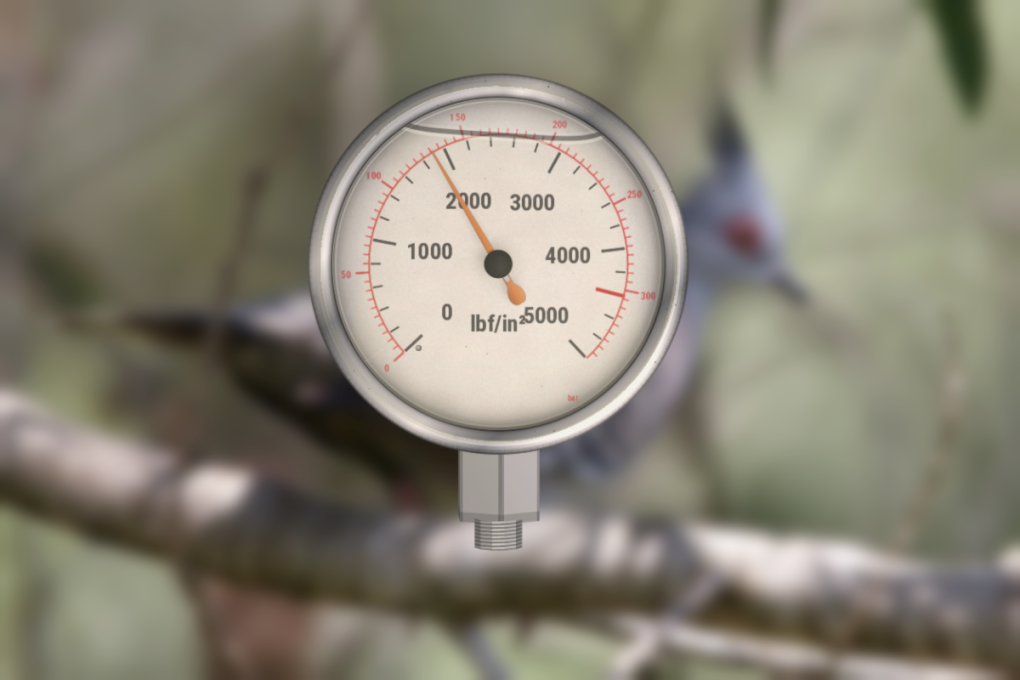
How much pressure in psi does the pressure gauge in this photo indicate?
1900 psi
